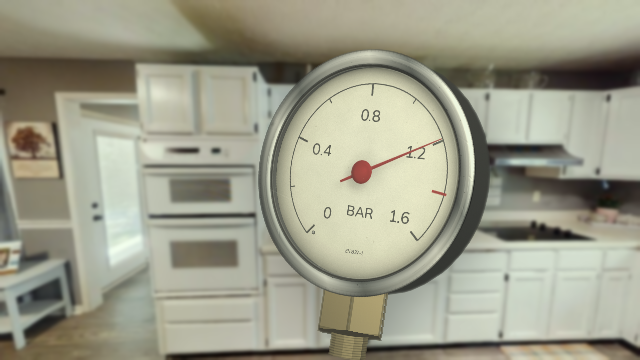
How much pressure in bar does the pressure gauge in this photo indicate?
1.2 bar
